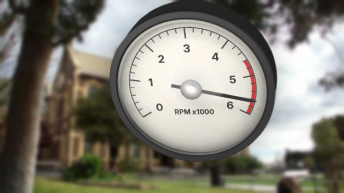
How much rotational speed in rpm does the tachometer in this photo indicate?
5600 rpm
